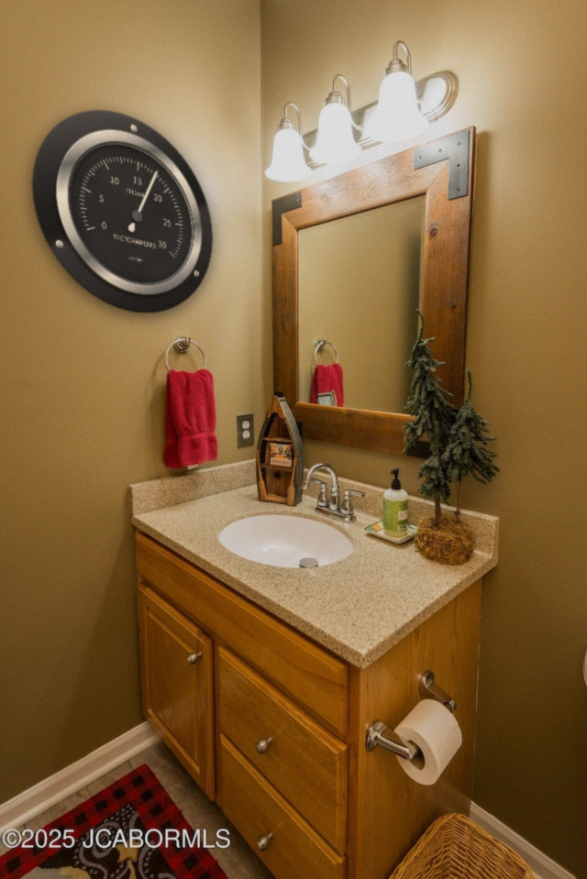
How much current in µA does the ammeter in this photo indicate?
17.5 µA
